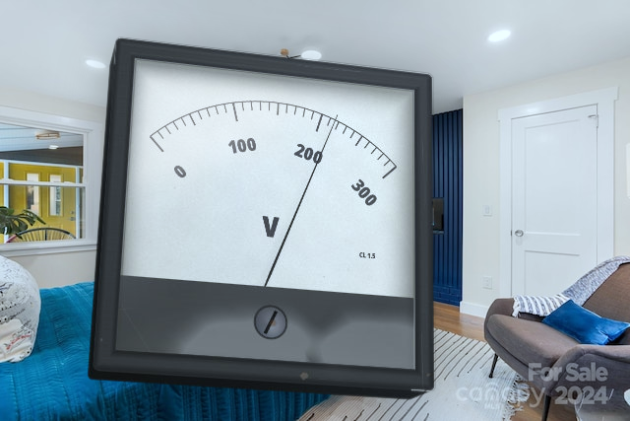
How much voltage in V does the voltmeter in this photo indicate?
215 V
